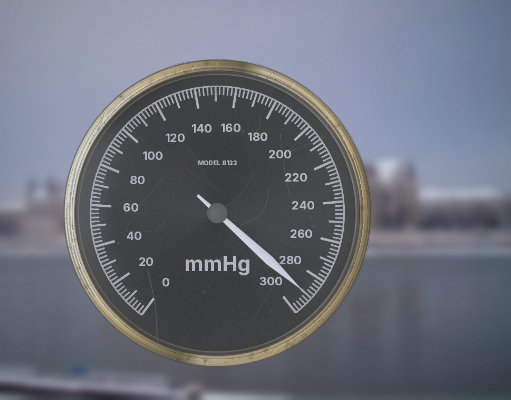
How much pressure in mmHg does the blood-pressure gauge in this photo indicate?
290 mmHg
